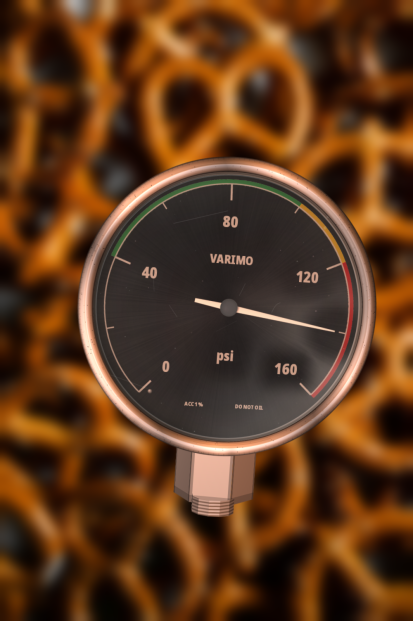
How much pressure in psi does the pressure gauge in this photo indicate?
140 psi
